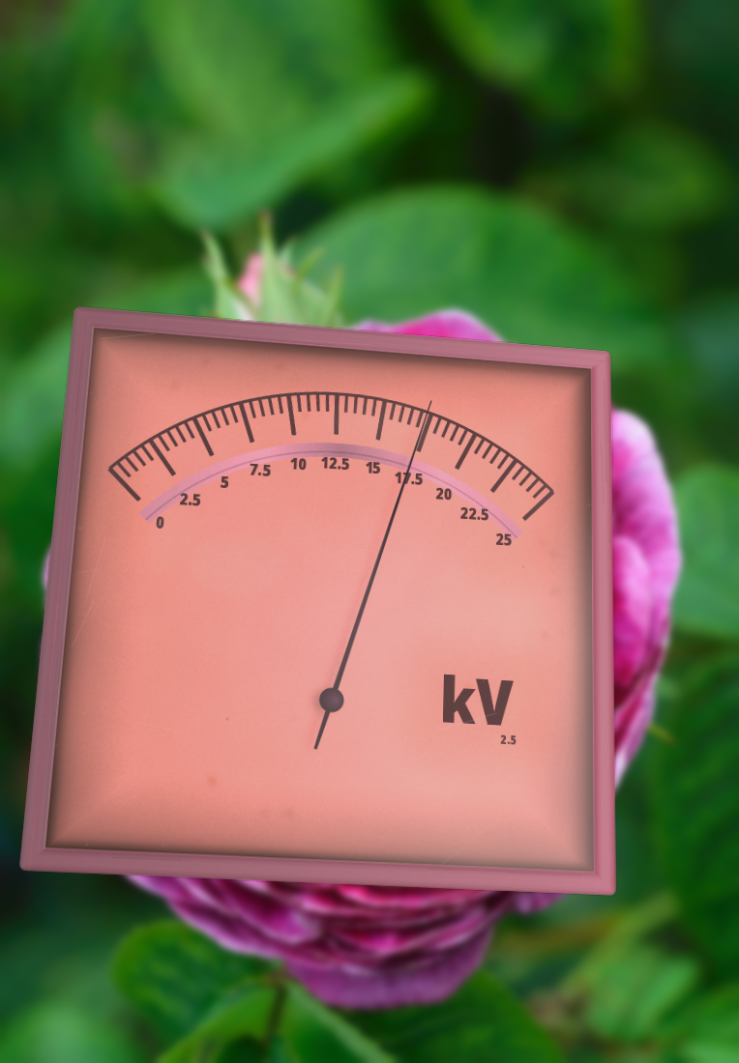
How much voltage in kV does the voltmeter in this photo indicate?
17.25 kV
